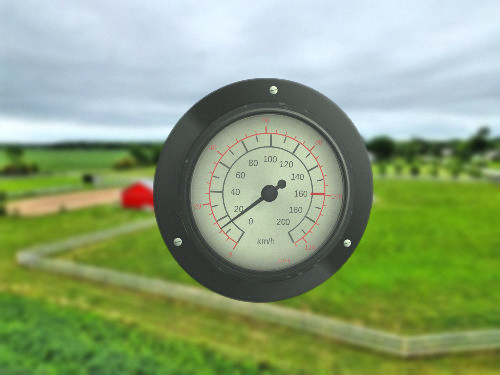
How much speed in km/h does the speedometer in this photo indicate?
15 km/h
